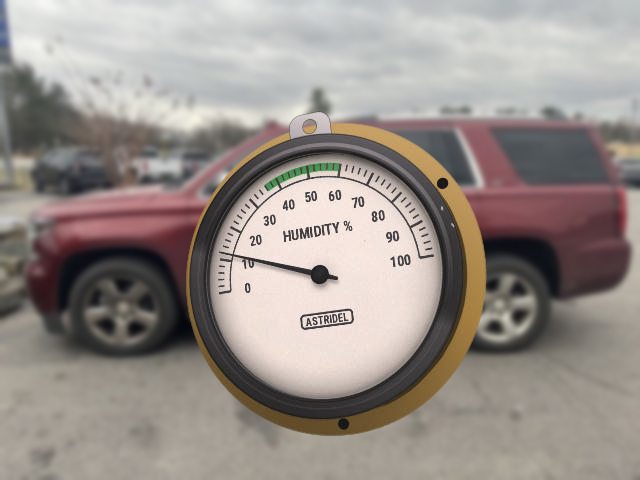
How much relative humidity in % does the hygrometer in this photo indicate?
12 %
